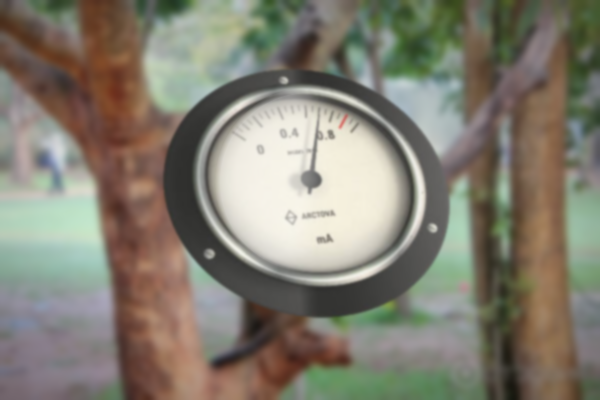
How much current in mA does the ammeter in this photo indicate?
0.7 mA
